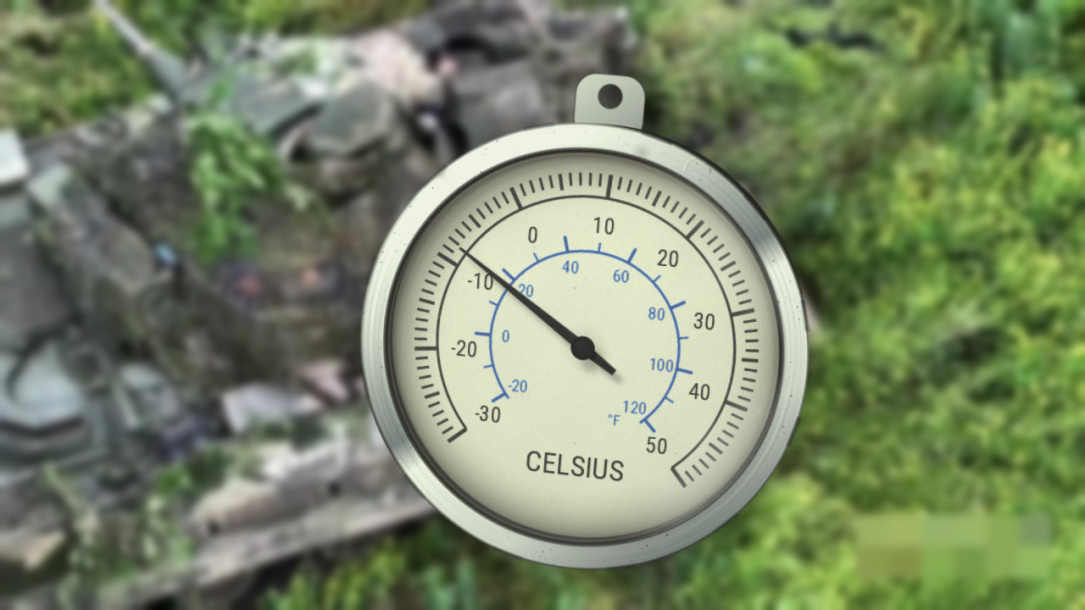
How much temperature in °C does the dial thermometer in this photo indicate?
-8 °C
